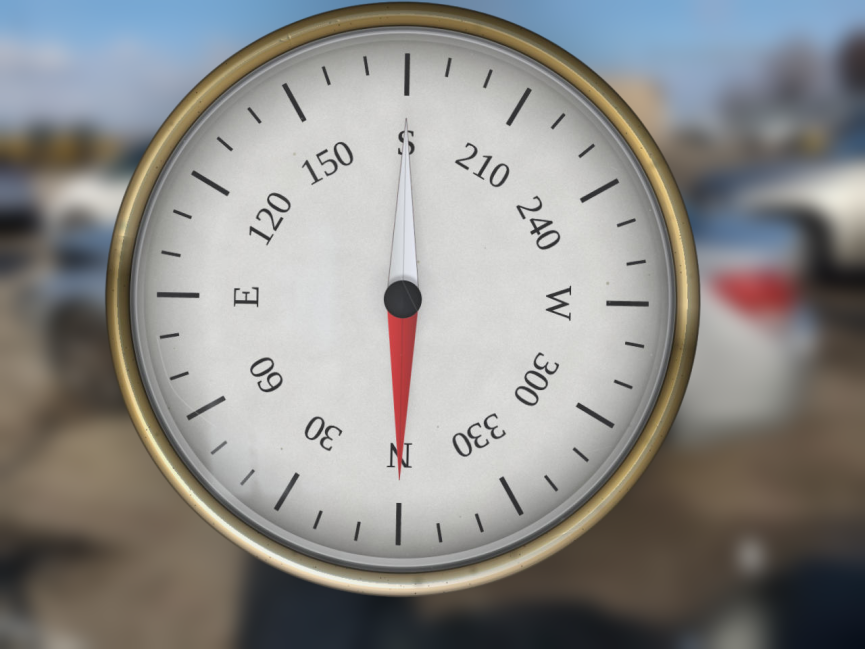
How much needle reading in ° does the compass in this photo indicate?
0 °
